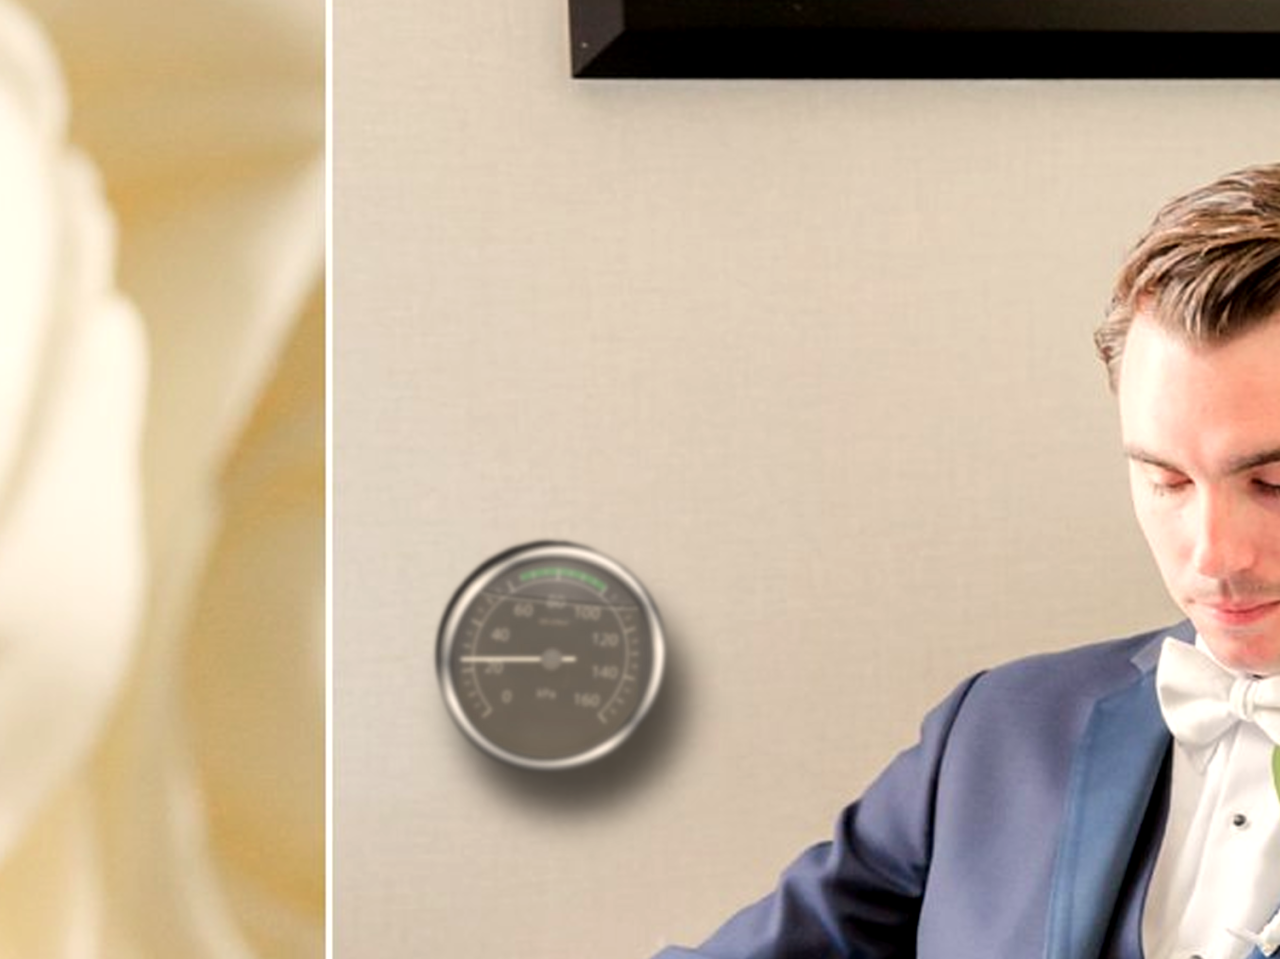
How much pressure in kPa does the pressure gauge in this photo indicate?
25 kPa
